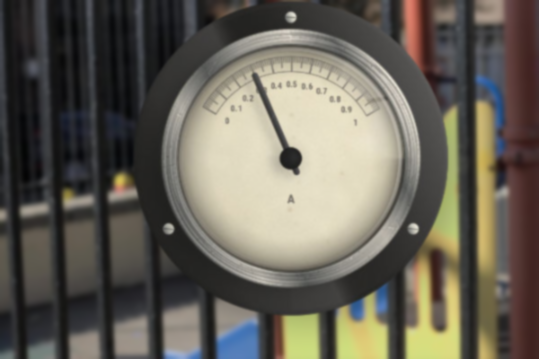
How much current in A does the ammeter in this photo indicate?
0.3 A
